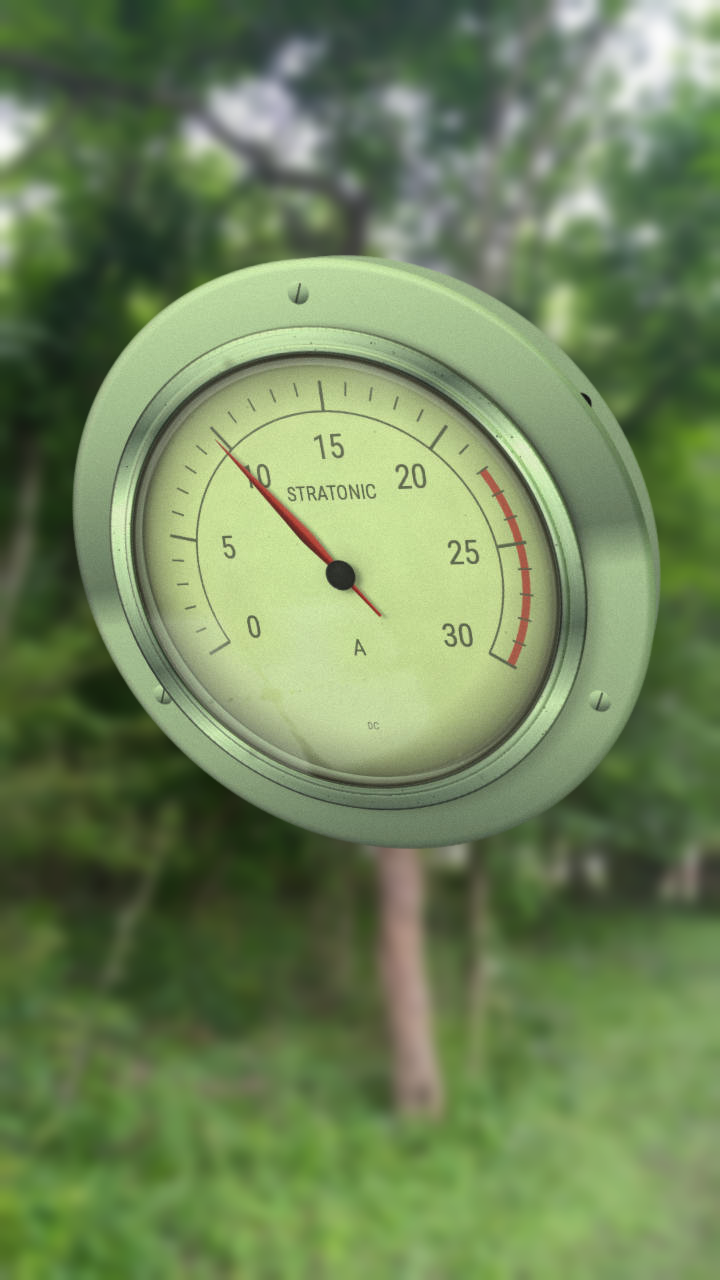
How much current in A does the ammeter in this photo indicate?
10 A
